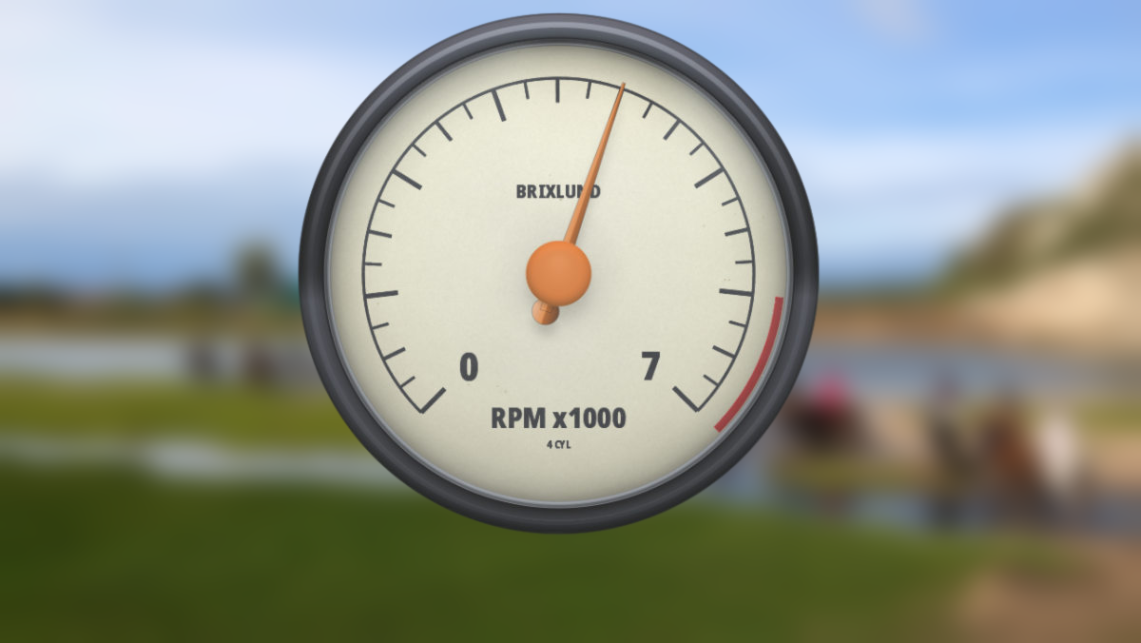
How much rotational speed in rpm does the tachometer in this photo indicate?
4000 rpm
